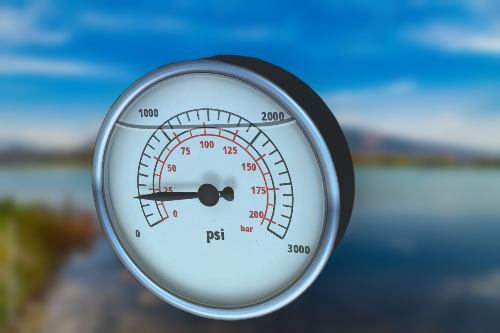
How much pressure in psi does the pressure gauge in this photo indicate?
300 psi
